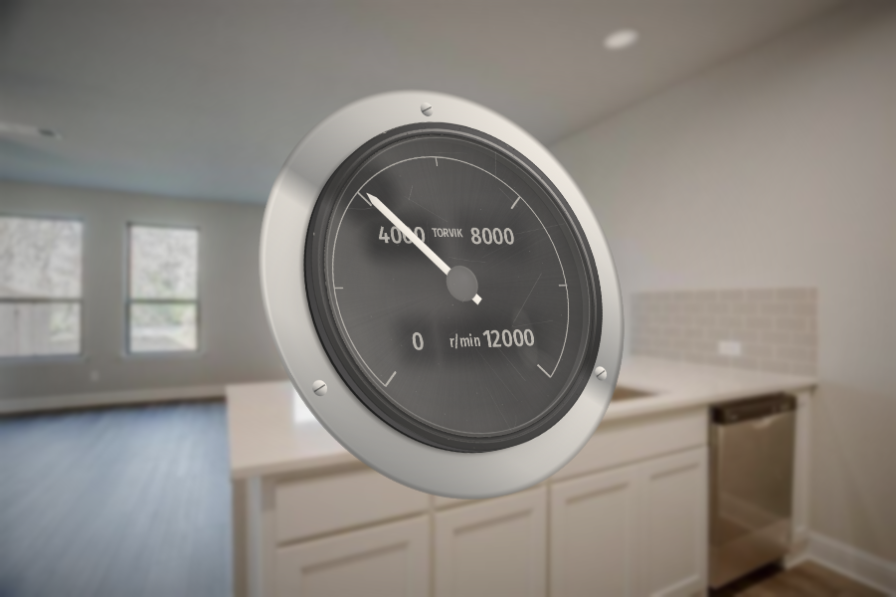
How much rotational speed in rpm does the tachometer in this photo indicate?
4000 rpm
